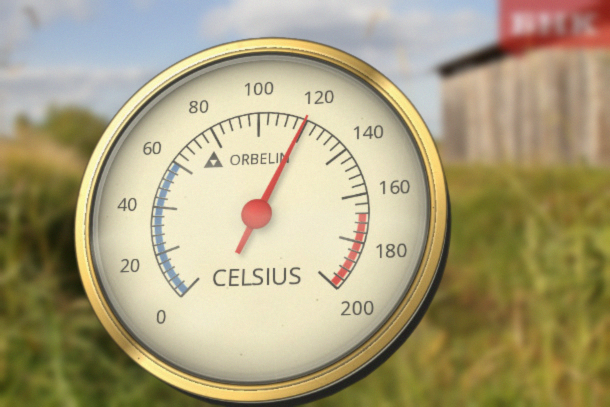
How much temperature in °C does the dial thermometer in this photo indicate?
120 °C
